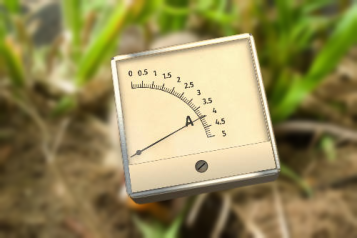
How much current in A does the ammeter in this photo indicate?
4 A
